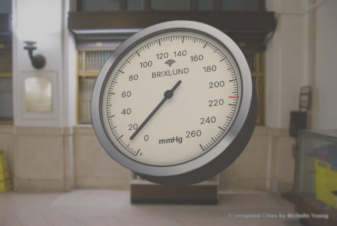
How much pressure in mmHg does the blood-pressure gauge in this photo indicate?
10 mmHg
